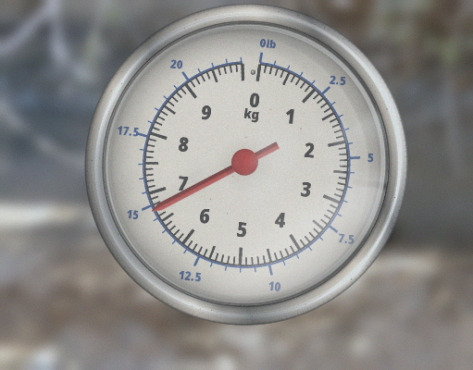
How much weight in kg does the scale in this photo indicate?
6.7 kg
